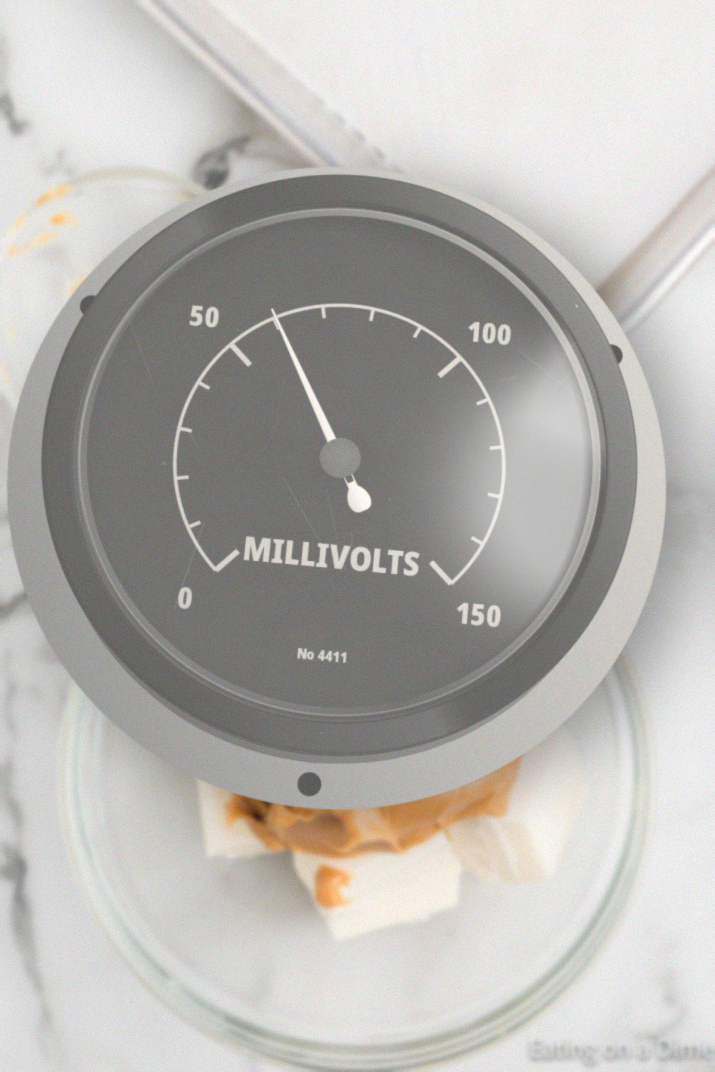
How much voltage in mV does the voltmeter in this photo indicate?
60 mV
